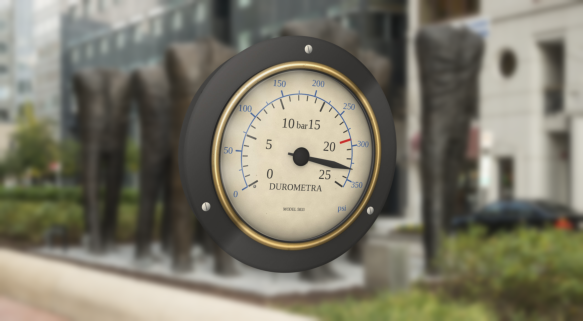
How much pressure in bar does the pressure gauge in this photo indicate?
23 bar
